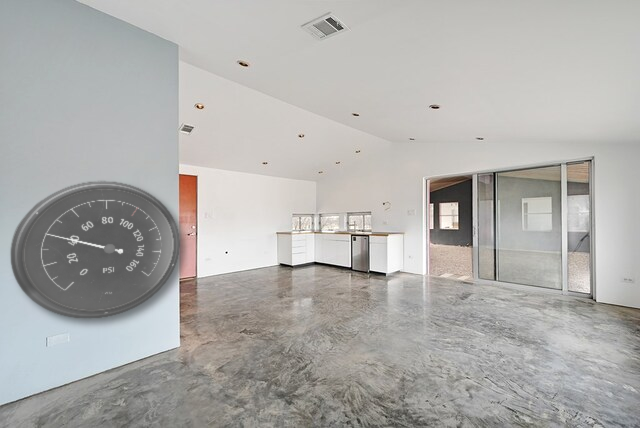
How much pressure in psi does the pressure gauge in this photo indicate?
40 psi
